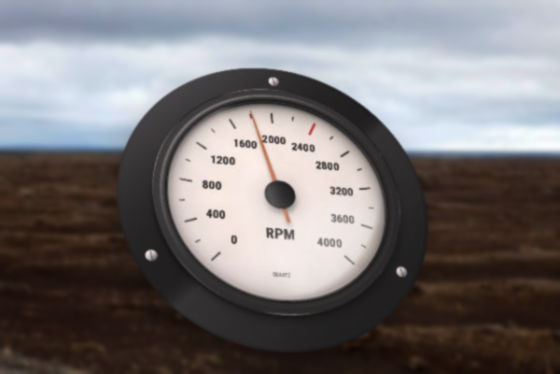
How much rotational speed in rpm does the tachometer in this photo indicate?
1800 rpm
